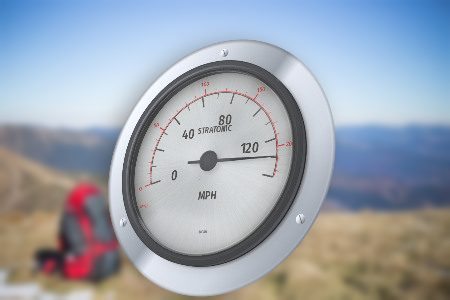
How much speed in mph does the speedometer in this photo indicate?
130 mph
